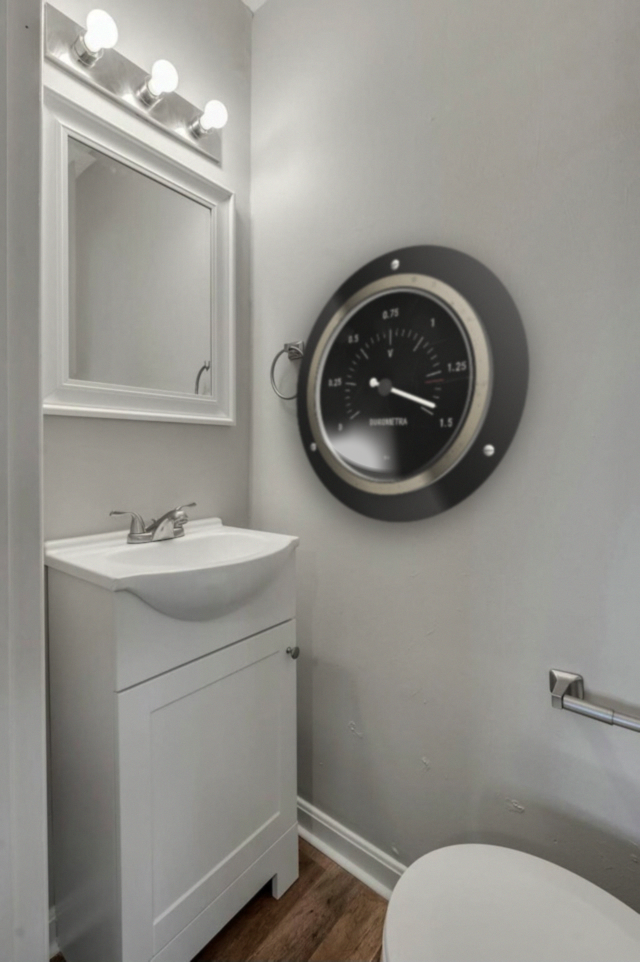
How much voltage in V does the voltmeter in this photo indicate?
1.45 V
